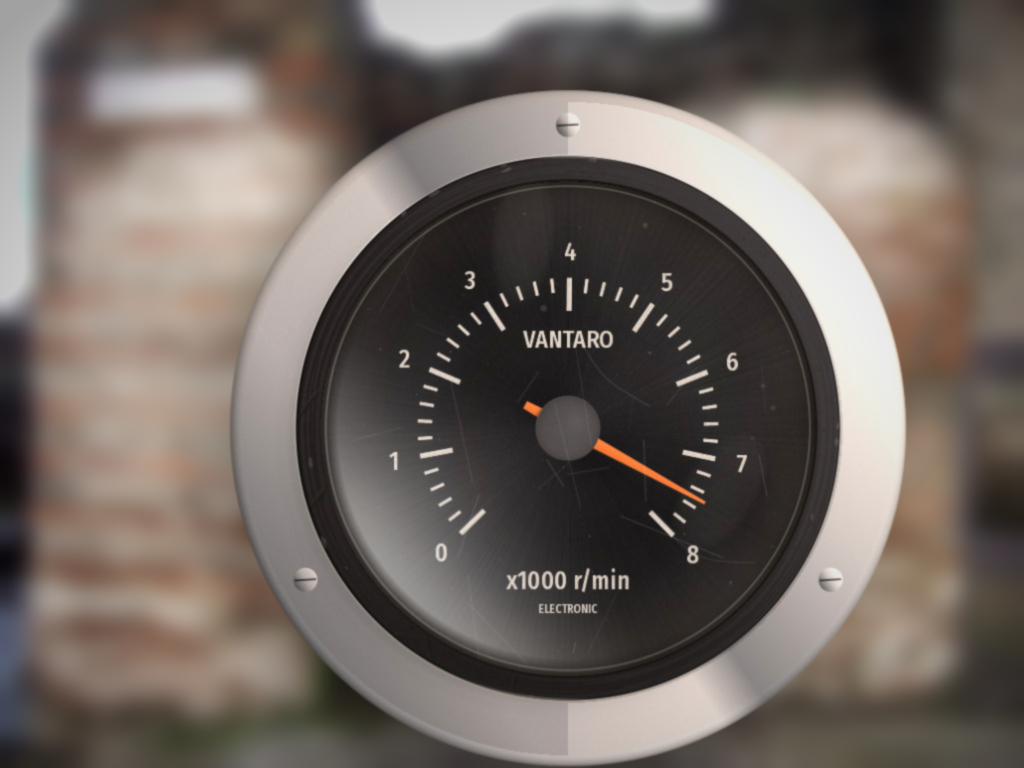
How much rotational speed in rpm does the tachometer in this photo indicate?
7500 rpm
